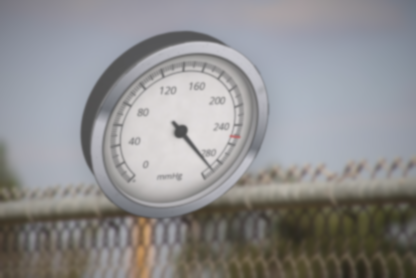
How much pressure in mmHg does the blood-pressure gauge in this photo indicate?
290 mmHg
